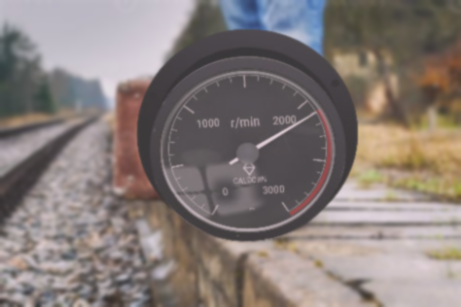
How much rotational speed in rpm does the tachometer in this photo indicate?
2100 rpm
